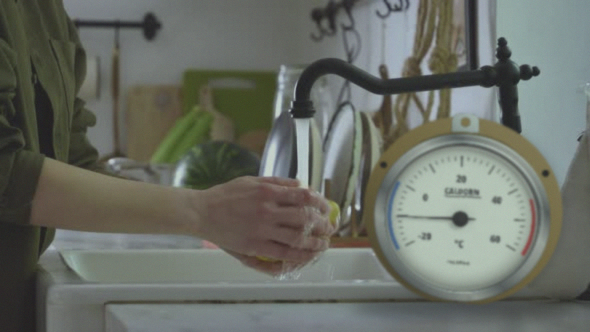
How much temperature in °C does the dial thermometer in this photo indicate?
-10 °C
